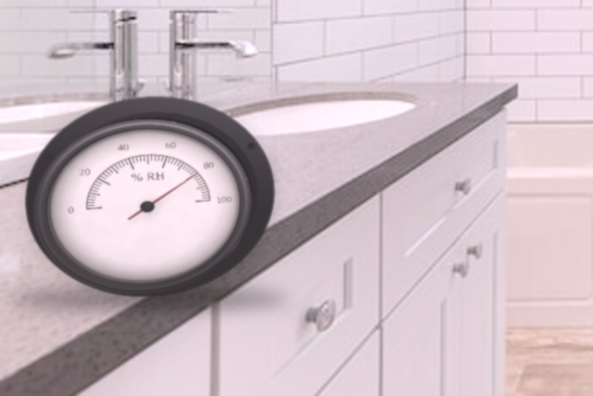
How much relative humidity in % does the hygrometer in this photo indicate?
80 %
